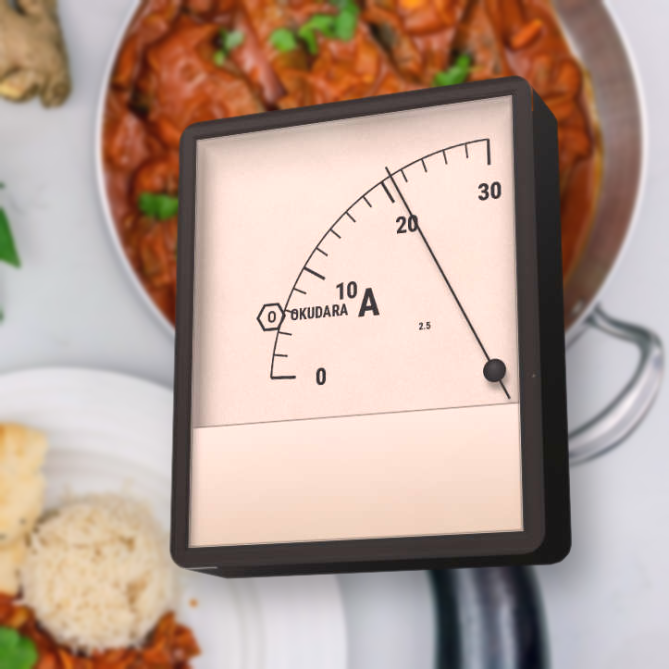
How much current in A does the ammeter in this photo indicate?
21 A
